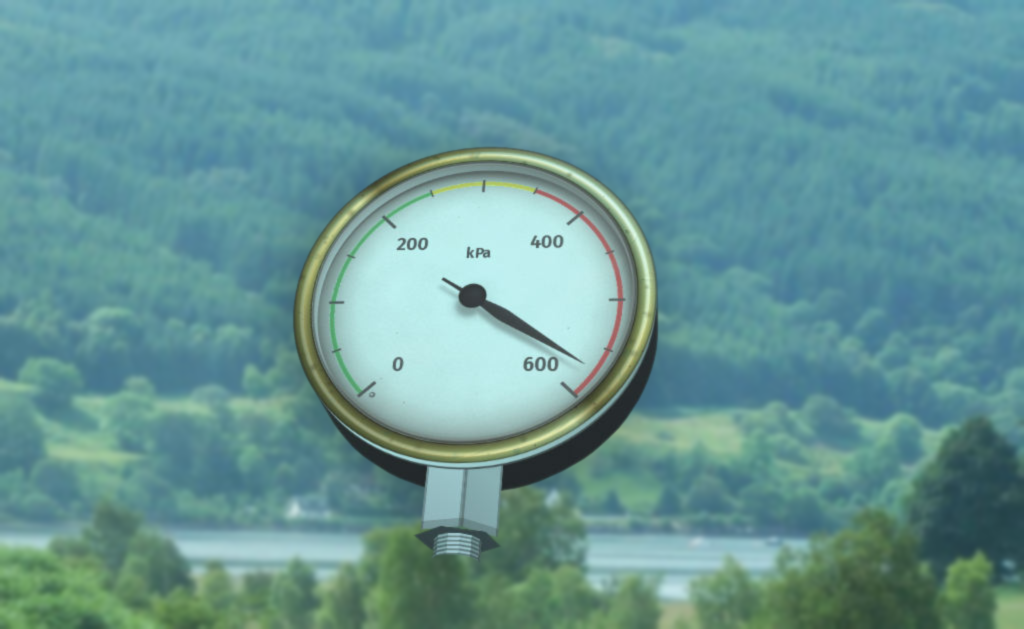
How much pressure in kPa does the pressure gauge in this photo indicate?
575 kPa
